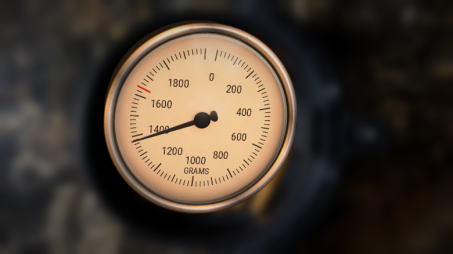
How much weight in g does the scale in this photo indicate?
1380 g
